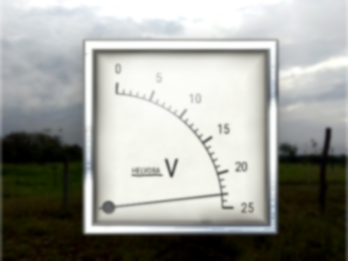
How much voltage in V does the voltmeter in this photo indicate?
23 V
